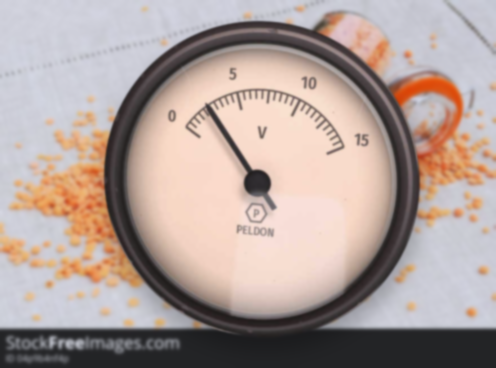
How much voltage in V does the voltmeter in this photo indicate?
2.5 V
